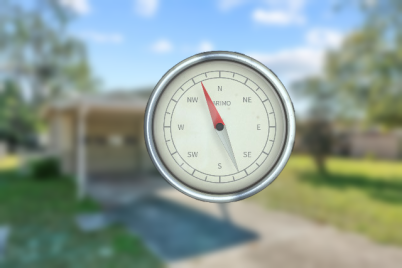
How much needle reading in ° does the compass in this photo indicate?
337.5 °
